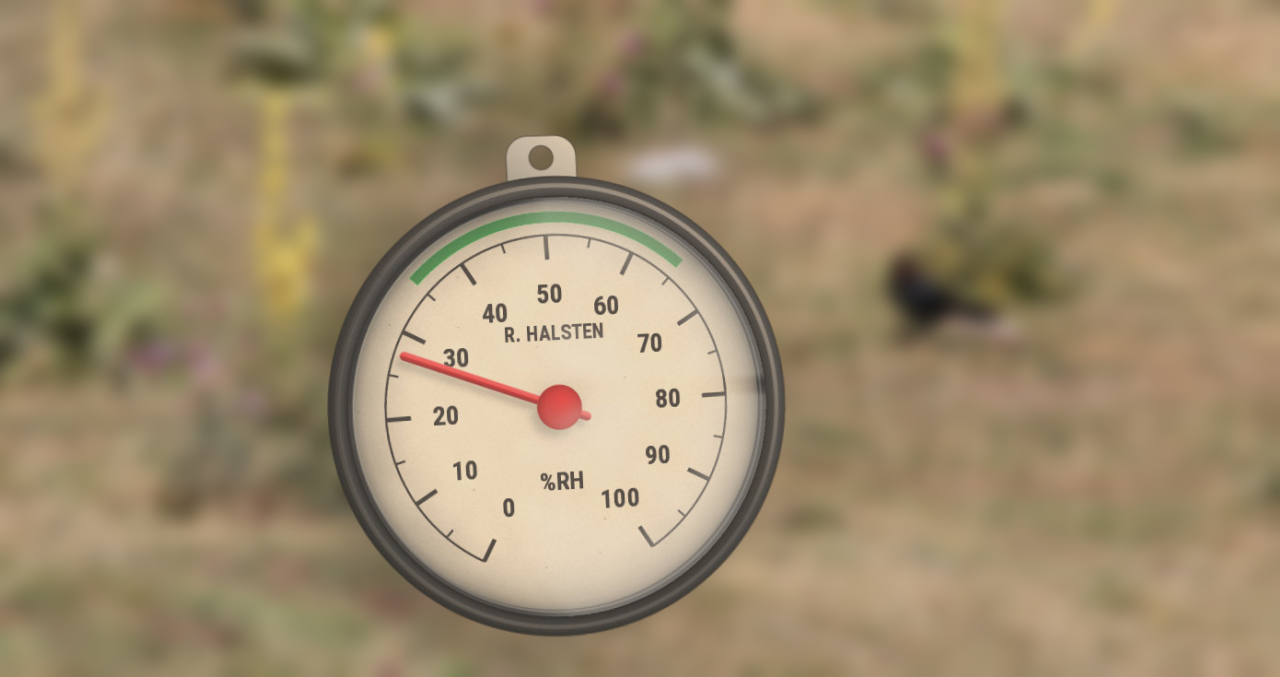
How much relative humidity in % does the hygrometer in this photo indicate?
27.5 %
